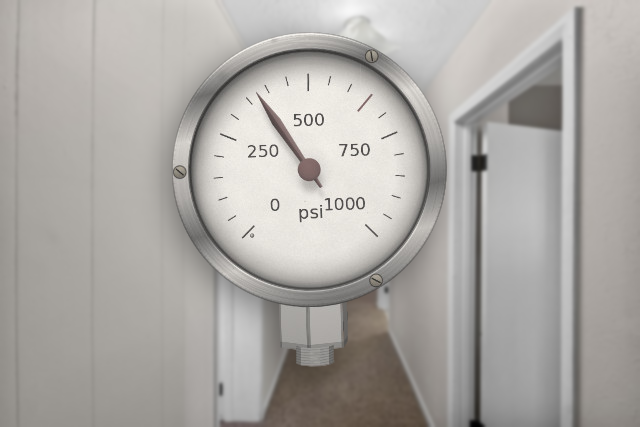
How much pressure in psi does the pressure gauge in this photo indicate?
375 psi
